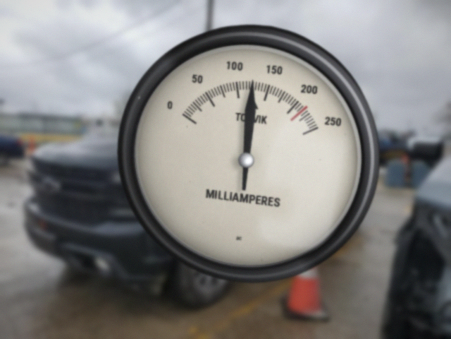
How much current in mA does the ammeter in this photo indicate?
125 mA
